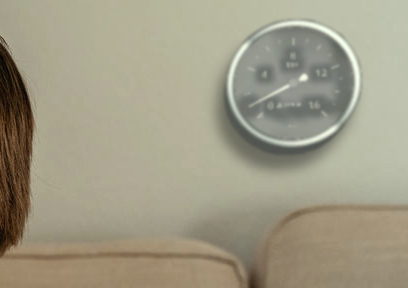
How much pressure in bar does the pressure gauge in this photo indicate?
1 bar
